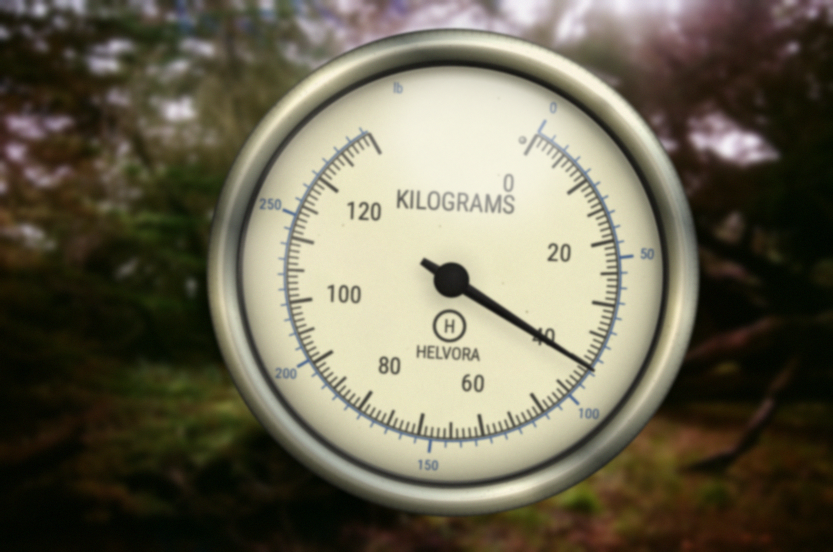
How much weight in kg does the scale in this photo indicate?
40 kg
